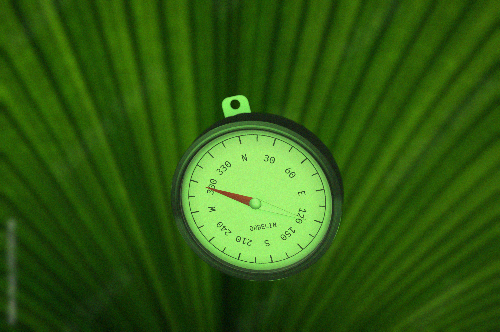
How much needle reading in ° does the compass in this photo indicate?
300 °
